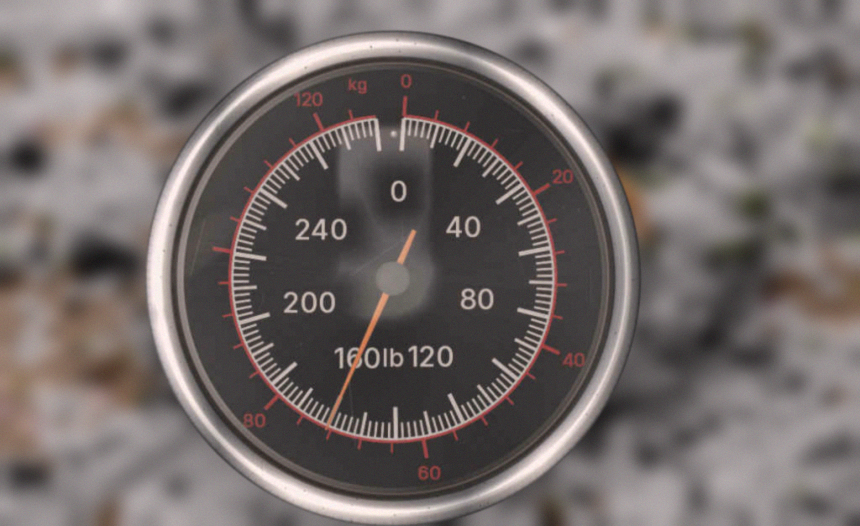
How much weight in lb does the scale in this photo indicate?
160 lb
